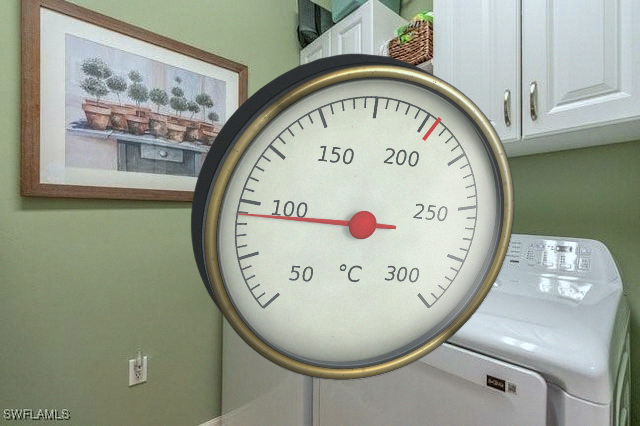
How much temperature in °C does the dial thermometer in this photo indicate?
95 °C
